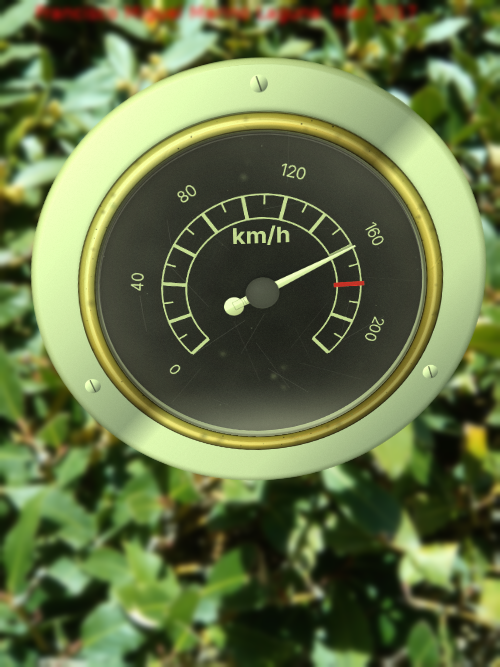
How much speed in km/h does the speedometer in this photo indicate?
160 km/h
